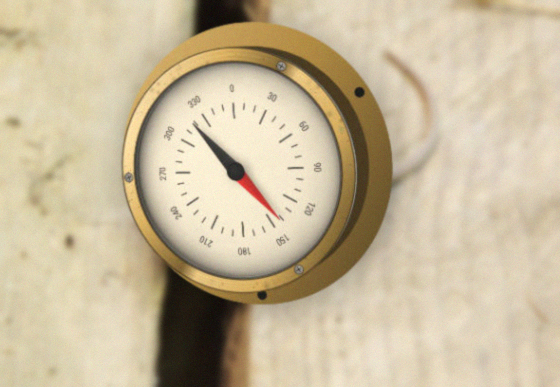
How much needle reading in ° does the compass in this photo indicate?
140 °
